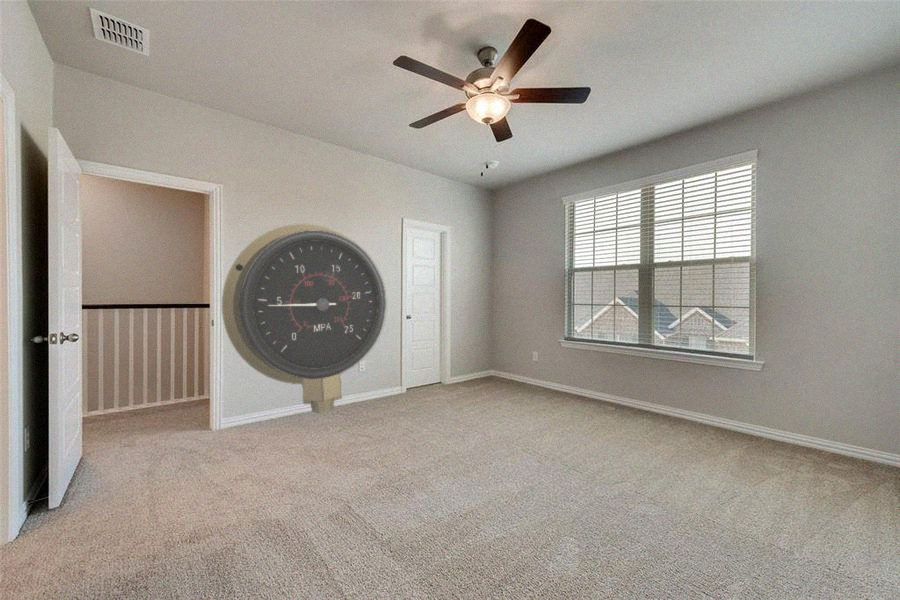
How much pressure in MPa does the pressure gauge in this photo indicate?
4.5 MPa
